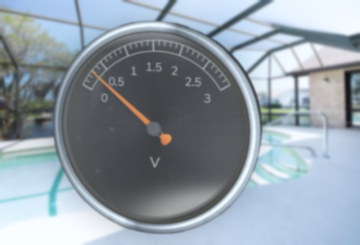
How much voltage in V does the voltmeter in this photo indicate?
0.3 V
